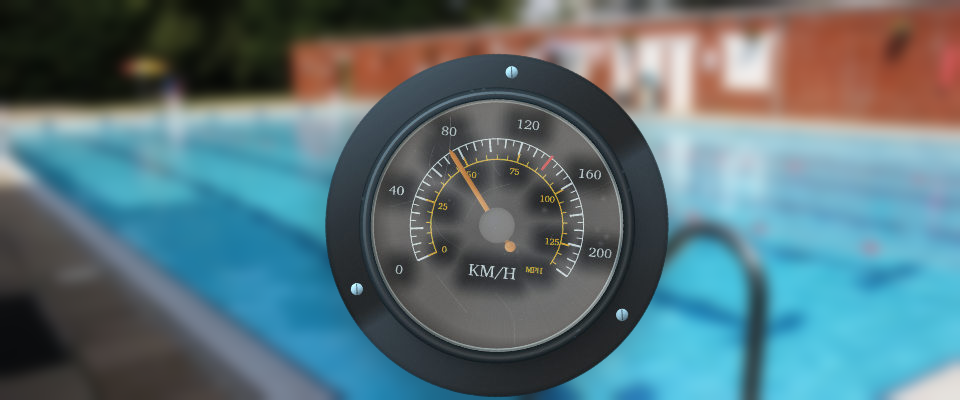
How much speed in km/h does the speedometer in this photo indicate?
75 km/h
